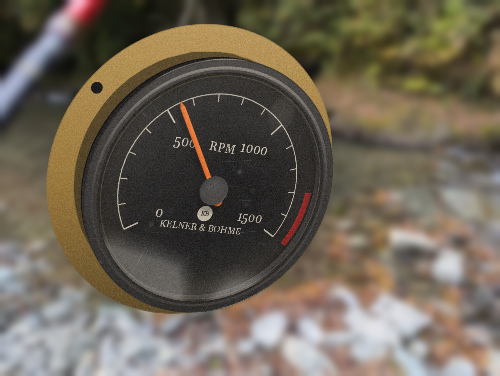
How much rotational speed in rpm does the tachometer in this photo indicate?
550 rpm
